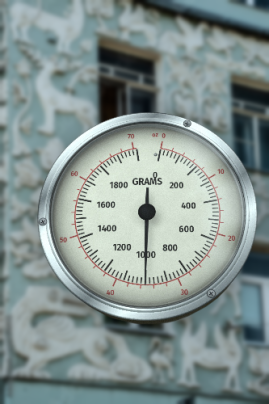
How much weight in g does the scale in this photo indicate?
1000 g
